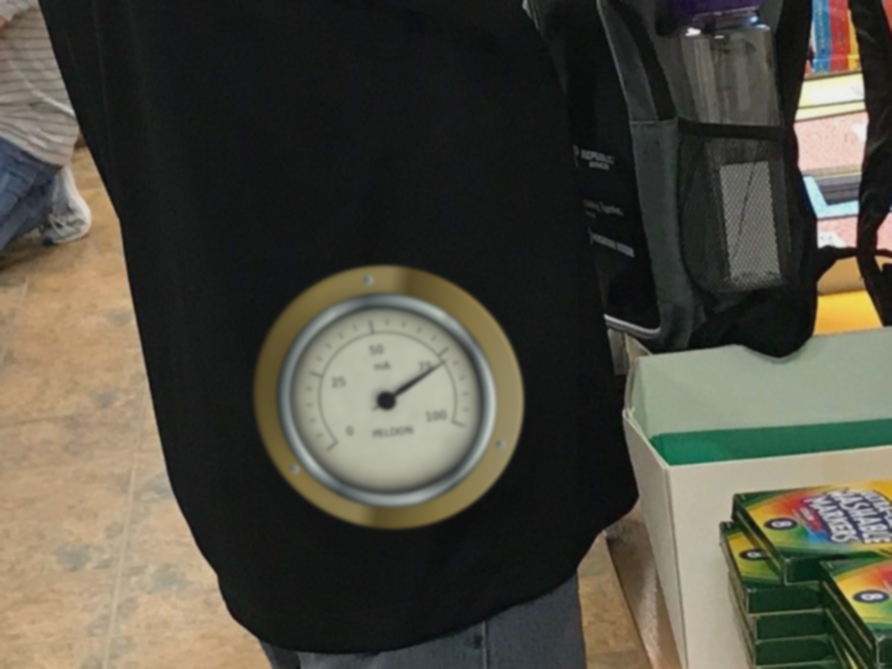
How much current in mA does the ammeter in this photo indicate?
77.5 mA
